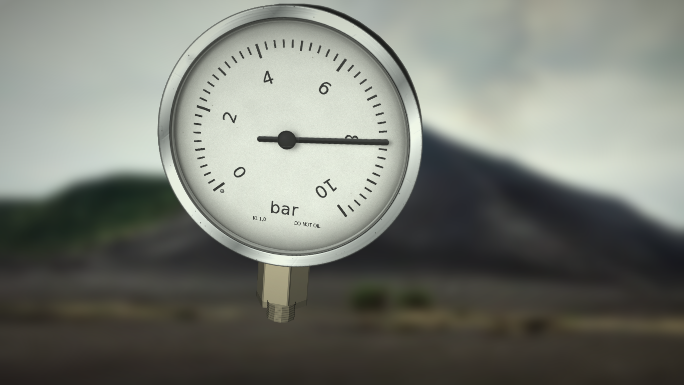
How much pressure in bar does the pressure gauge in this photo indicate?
8 bar
